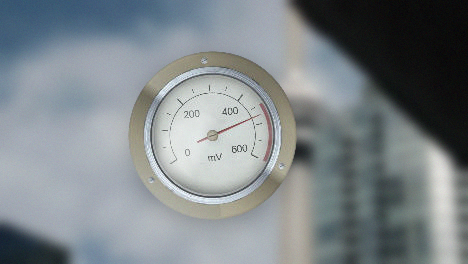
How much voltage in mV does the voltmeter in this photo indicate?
475 mV
